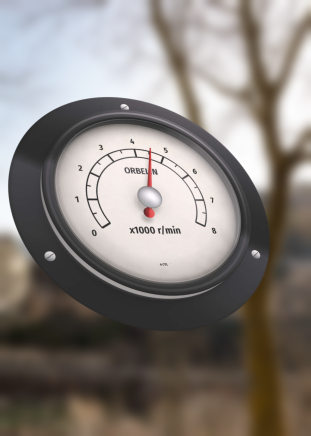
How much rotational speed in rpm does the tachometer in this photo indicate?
4500 rpm
